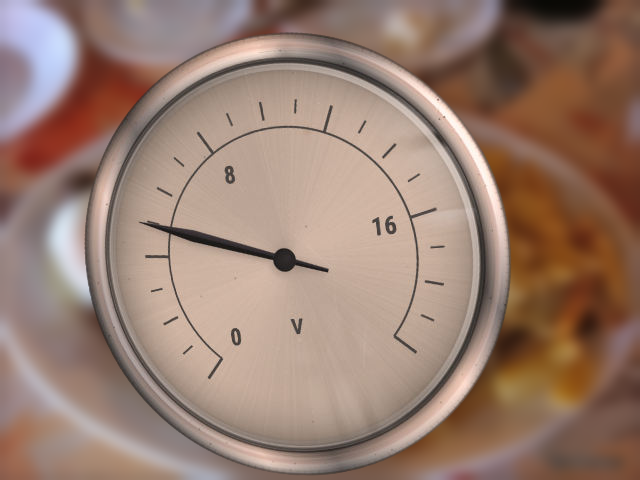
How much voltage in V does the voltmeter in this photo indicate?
5 V
